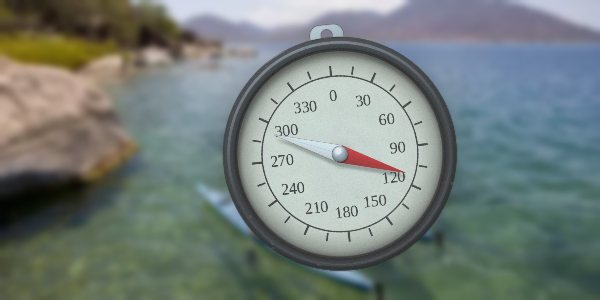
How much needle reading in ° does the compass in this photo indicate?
112.5 °
